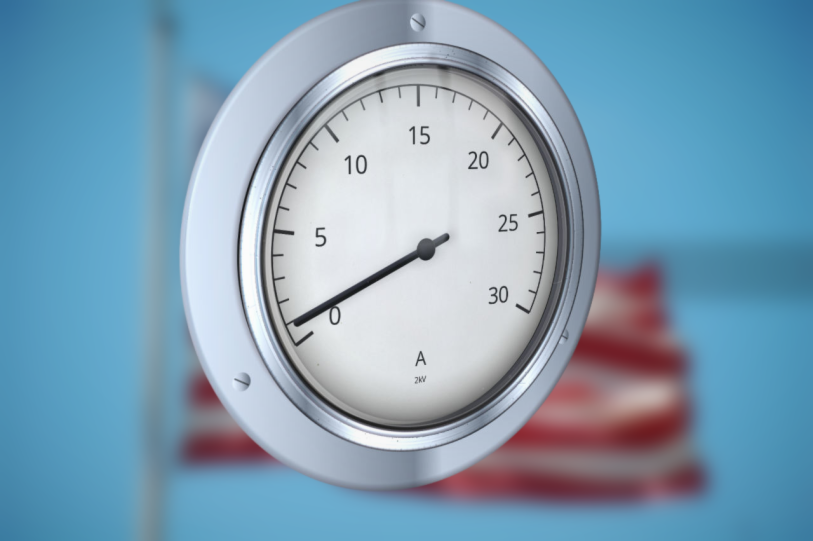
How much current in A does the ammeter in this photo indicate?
1 A
